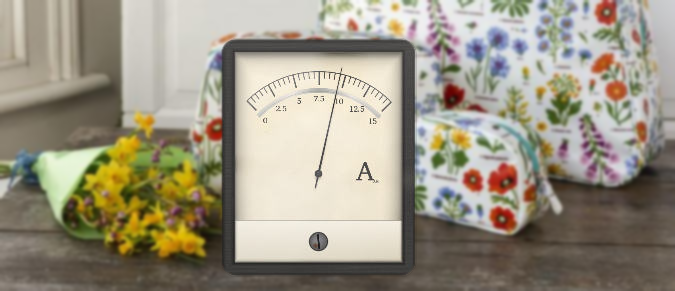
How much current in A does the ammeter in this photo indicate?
9.5 A
